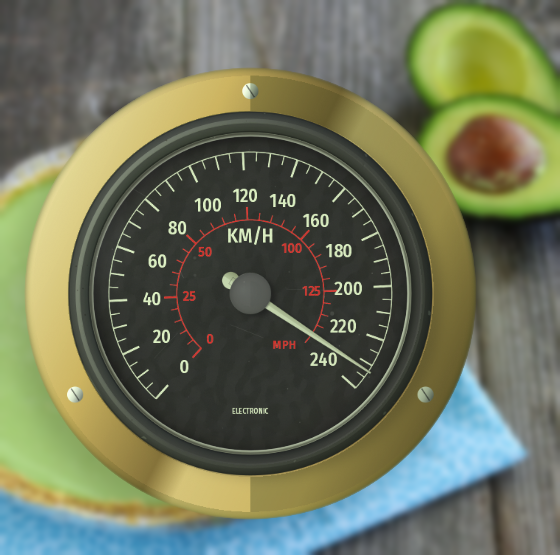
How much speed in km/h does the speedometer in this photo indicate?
232.5 km/h
